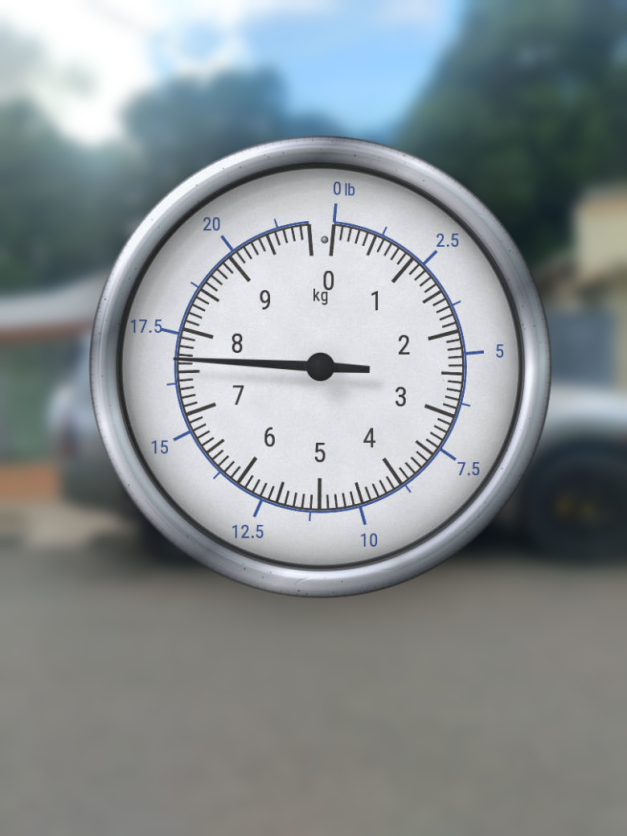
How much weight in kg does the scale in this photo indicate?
7.65 kg
